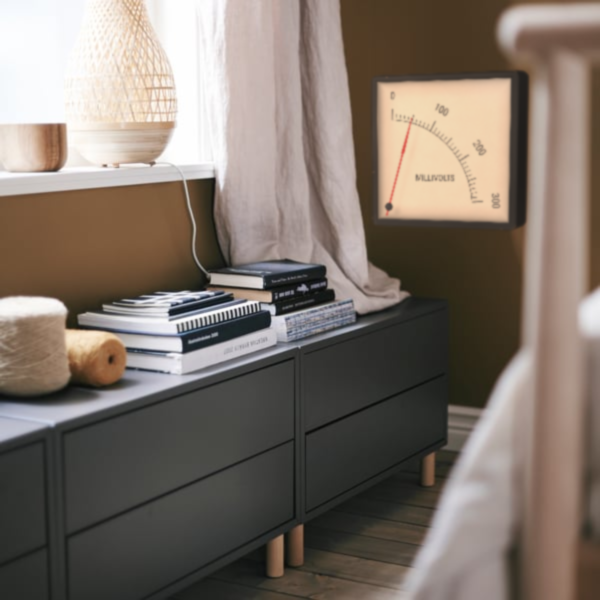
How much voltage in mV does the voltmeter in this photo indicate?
50 mV
